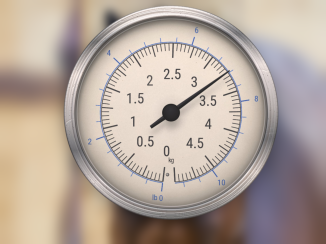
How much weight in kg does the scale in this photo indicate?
3.25 kg
